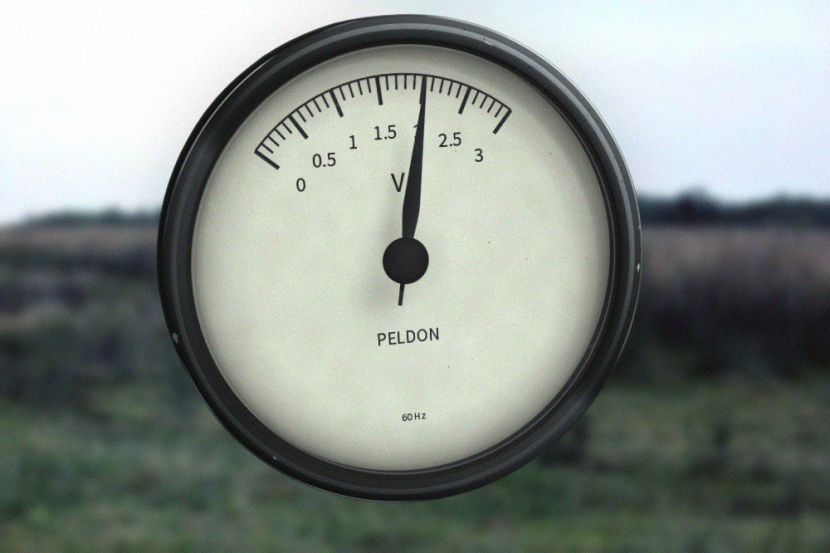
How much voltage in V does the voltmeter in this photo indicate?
2 V
